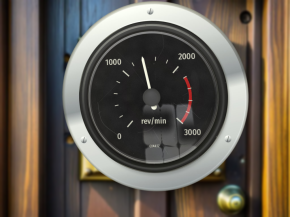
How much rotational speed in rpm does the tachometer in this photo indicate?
1400 rpm
